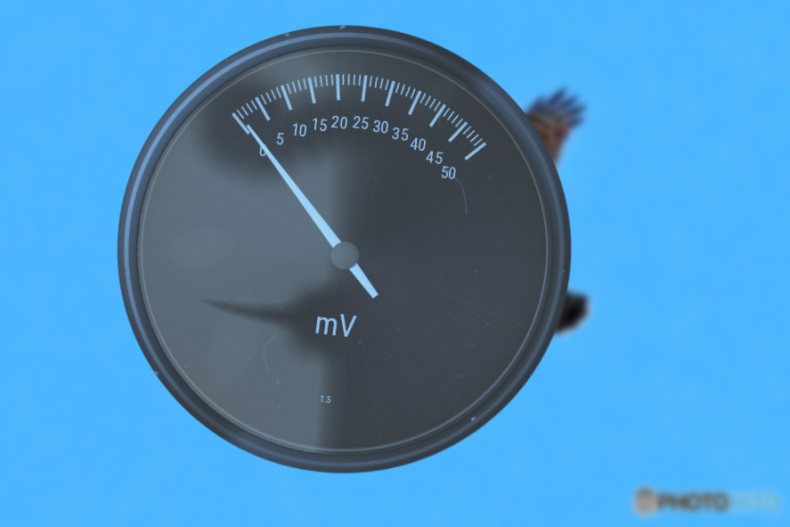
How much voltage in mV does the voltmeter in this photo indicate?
1 mV
